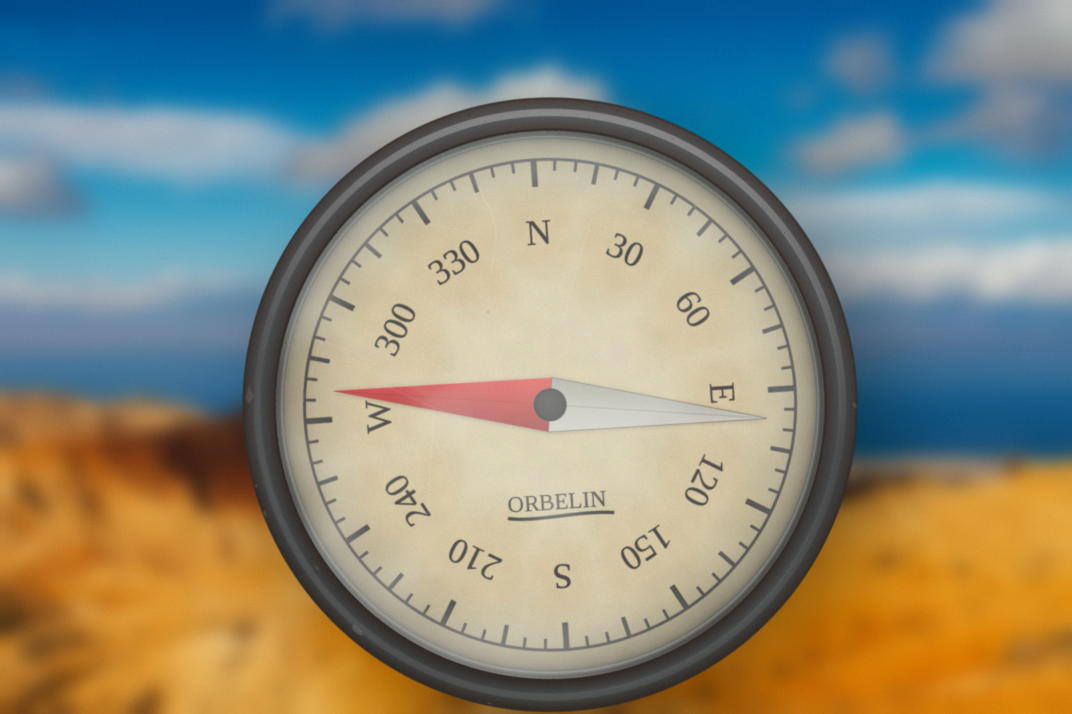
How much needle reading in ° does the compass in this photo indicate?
277.5 °
